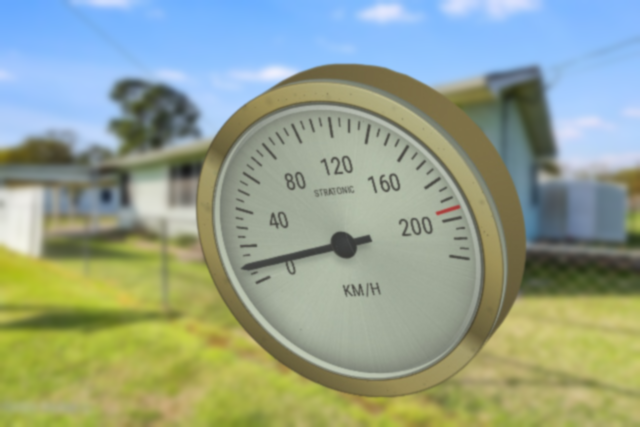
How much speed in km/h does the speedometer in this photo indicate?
10 km/h
